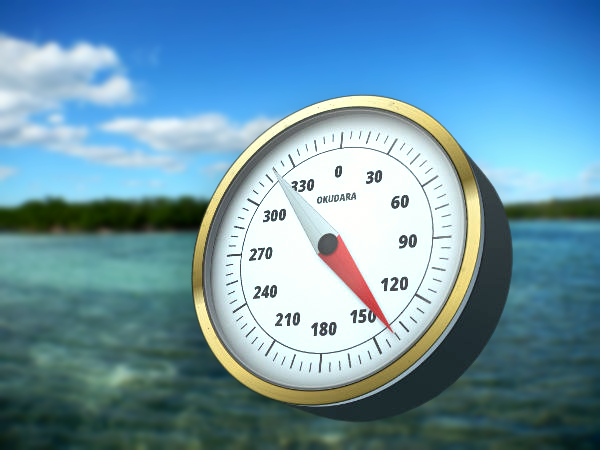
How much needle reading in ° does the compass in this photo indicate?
140 °
